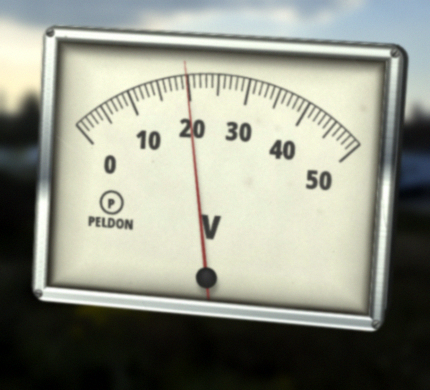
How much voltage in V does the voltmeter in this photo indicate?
20 V
